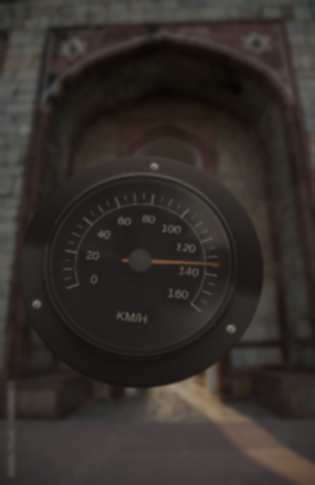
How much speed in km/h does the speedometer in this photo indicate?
135 km/h
